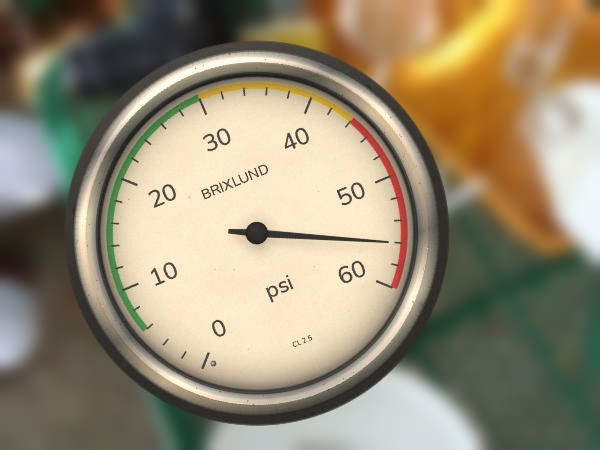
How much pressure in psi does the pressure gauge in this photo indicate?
56 psi
